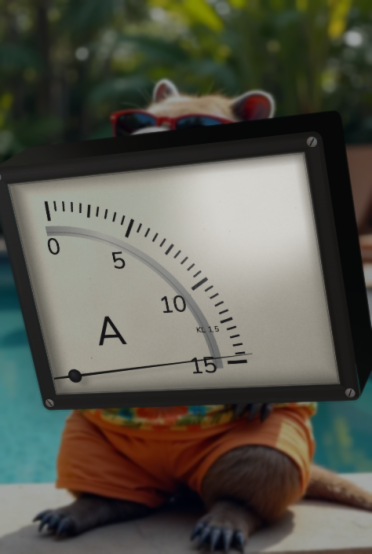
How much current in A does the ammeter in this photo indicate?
14.5 A
